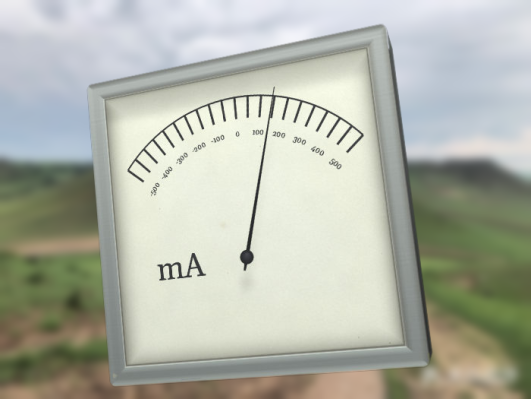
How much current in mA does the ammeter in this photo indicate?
150 mA
